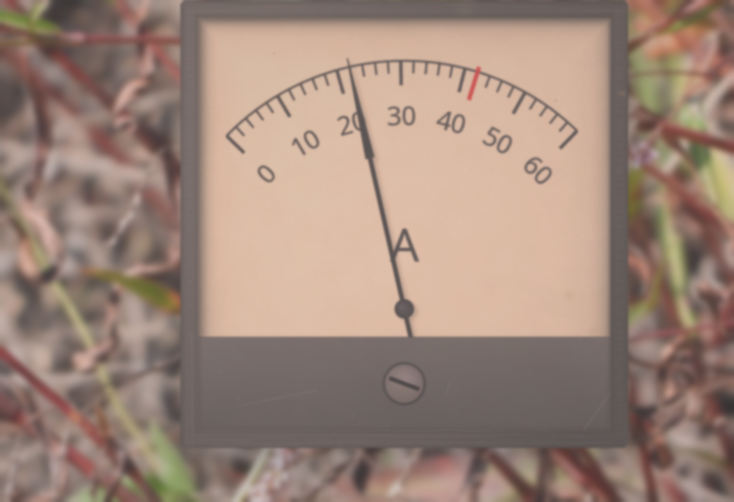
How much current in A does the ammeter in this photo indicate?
22 A
